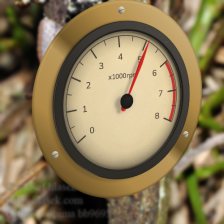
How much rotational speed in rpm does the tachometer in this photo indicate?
5000 rpm
